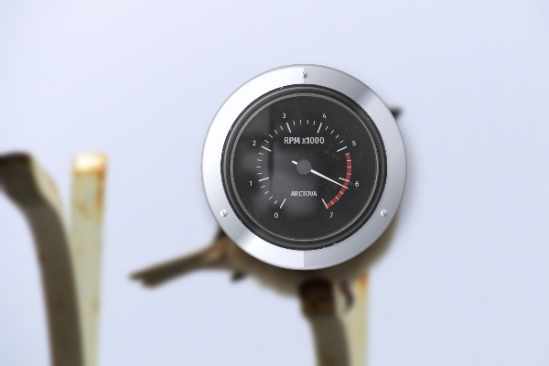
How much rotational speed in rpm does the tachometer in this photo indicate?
6200 rpm
